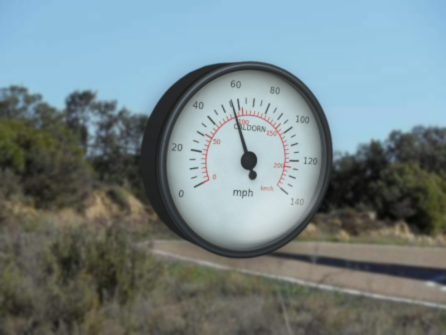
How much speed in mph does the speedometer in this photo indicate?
55 mph
